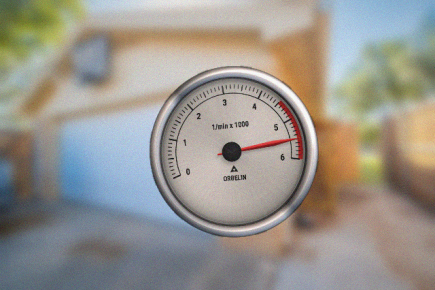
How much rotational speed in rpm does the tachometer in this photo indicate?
5500 rpm
